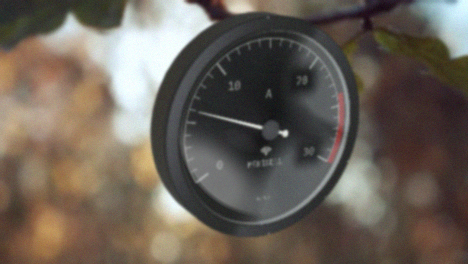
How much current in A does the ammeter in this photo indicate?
6 A
